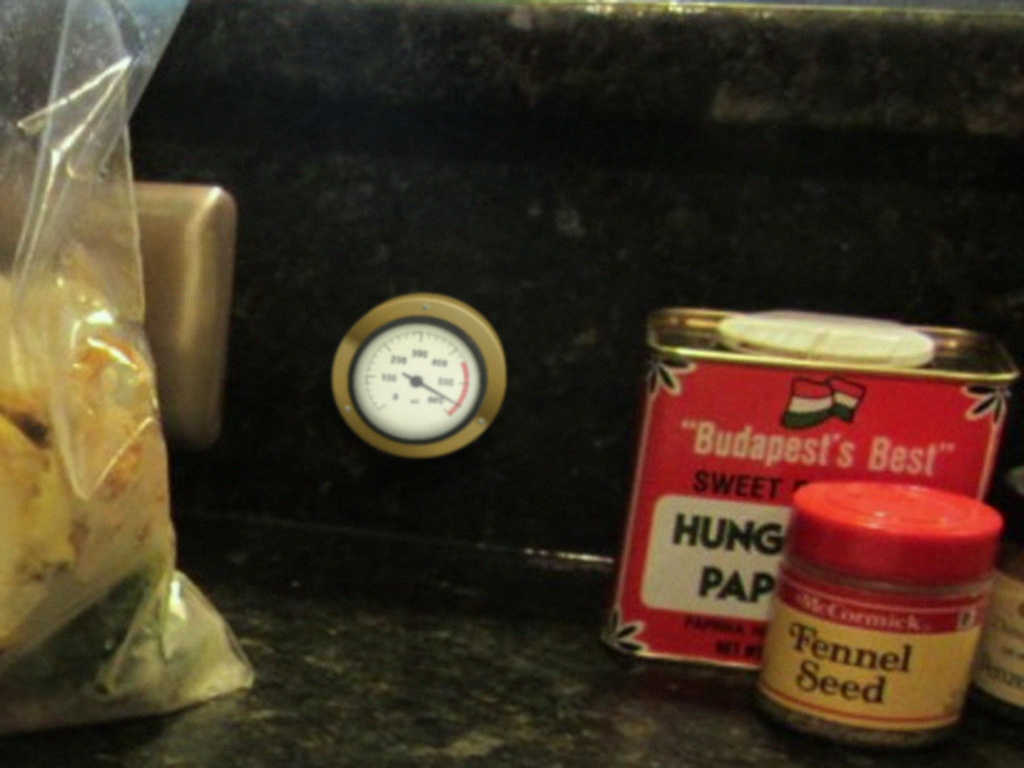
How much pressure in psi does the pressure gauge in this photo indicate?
560 psi
